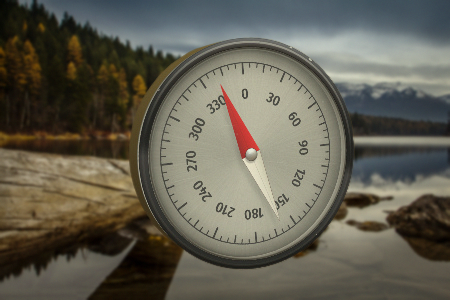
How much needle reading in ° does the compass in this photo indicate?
340 °
